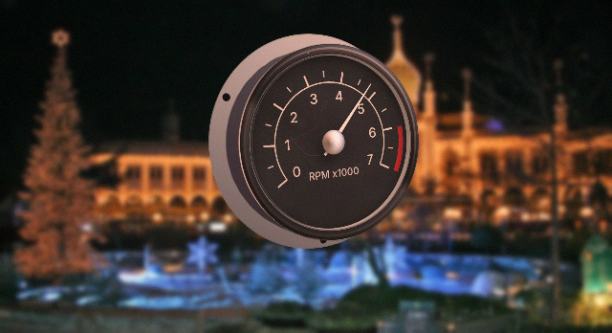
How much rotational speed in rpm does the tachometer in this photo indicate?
4750 rpm
